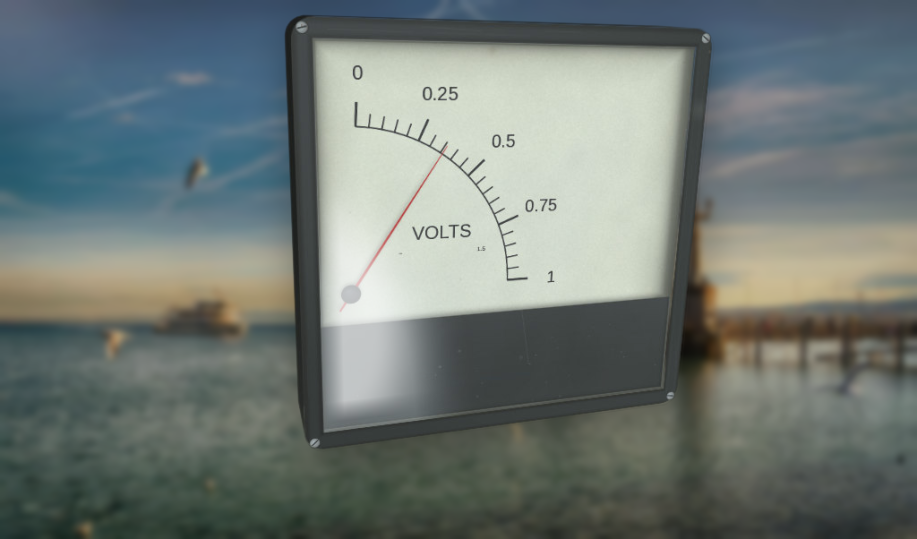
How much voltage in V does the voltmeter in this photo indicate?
0.35 V
